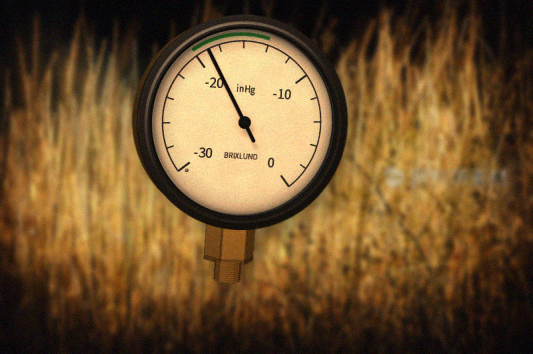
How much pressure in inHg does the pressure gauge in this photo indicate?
-19 inHg
